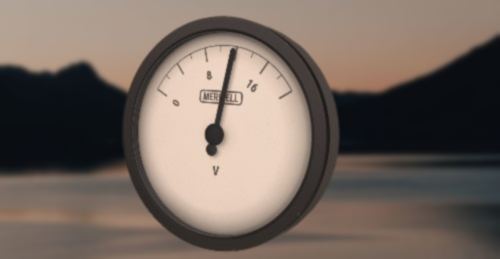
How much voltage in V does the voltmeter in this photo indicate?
12 V
